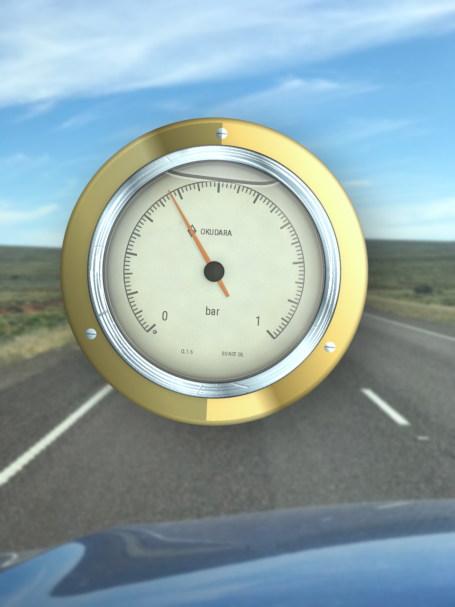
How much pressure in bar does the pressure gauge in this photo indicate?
0.38 bar
